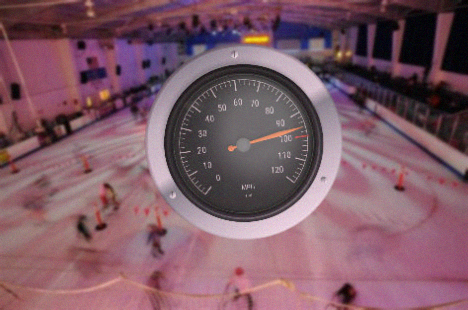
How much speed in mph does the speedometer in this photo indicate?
96 mph
